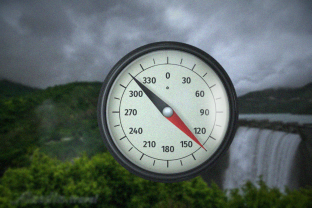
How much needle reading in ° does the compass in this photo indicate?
135 °
